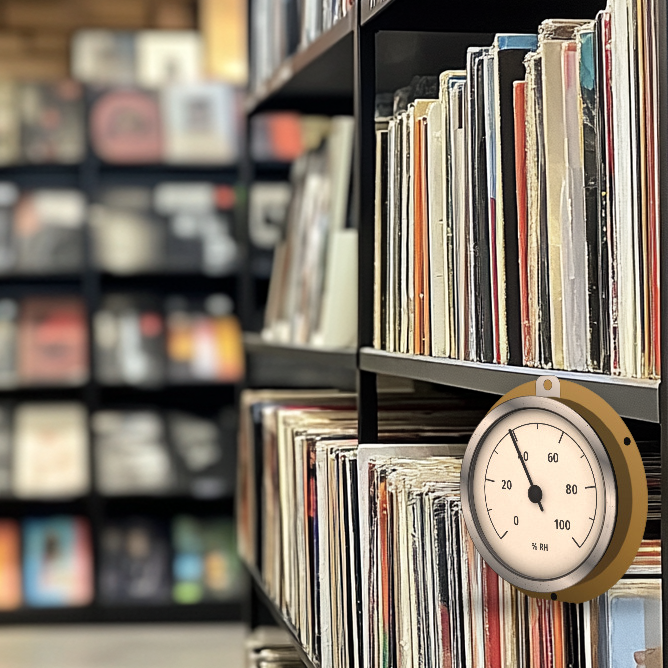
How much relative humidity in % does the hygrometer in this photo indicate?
40 %
